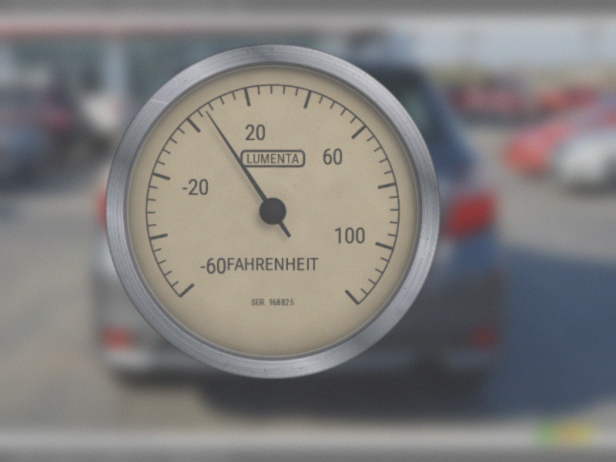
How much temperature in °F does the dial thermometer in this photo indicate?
6 °F
